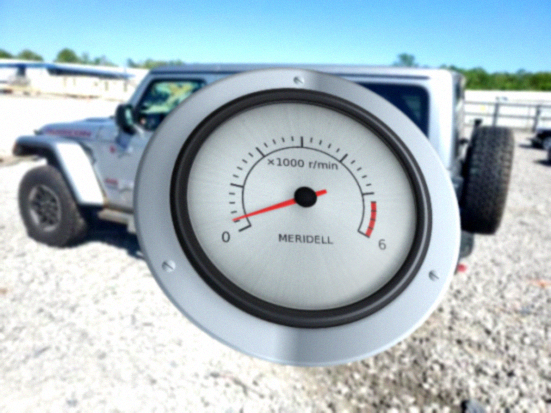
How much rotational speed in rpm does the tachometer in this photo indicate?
200 rpm
